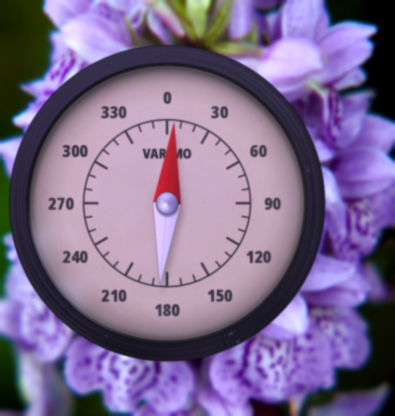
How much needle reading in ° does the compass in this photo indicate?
5 °
